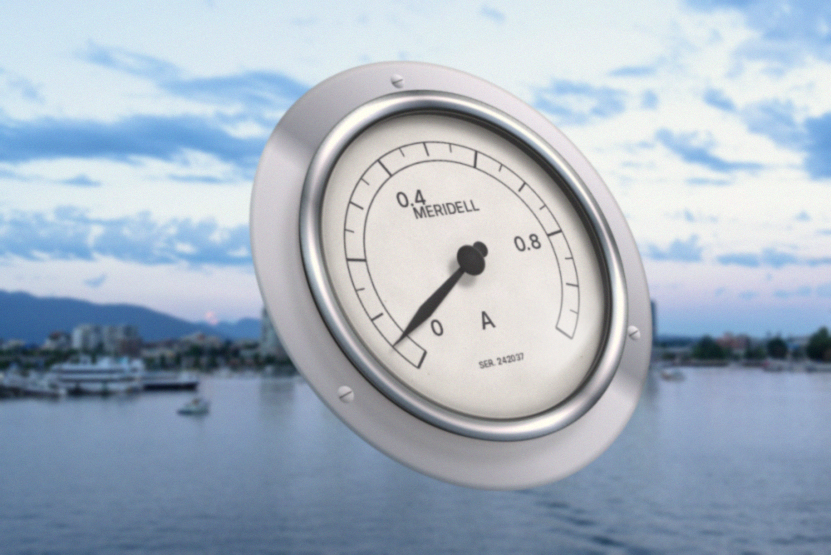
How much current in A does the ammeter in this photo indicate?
0.05 A
